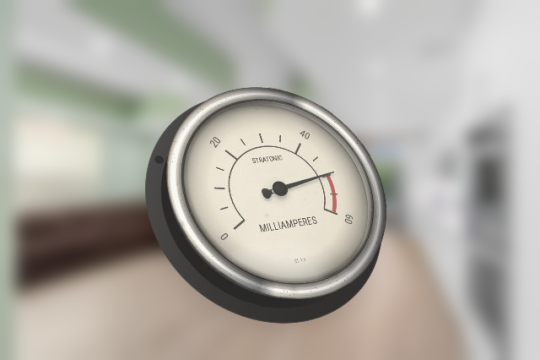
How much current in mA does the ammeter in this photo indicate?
50 mA
